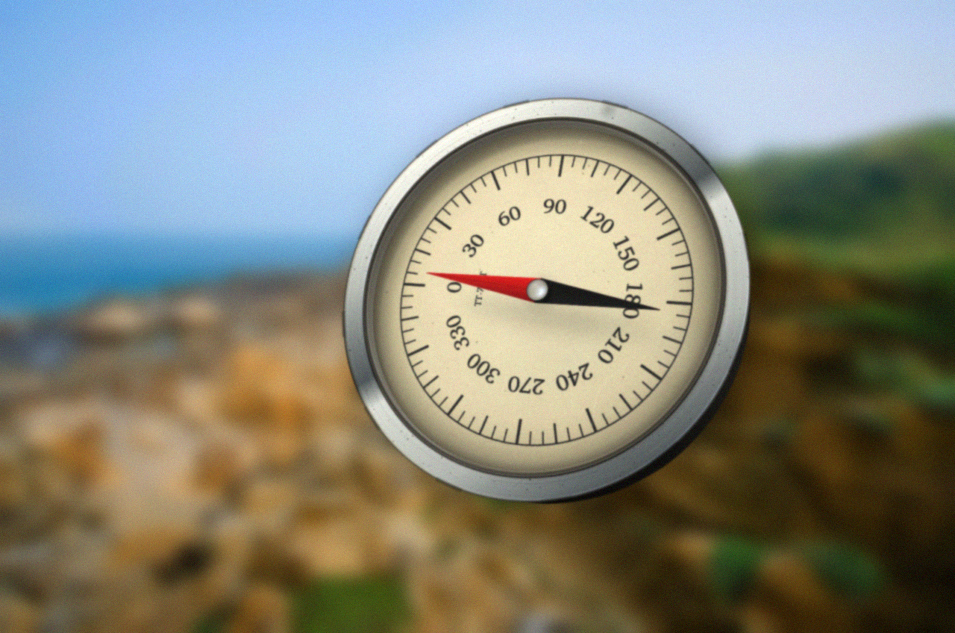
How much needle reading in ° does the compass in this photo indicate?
5 °
